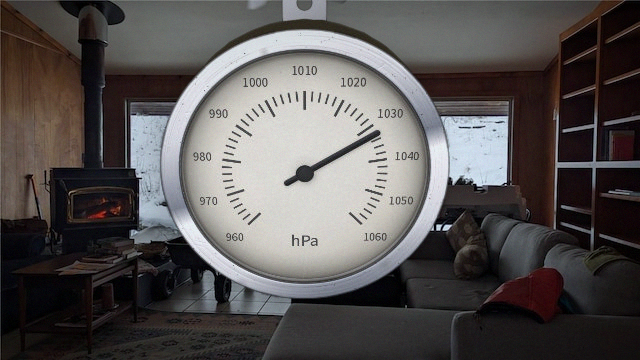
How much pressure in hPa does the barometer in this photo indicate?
1032 hPa
